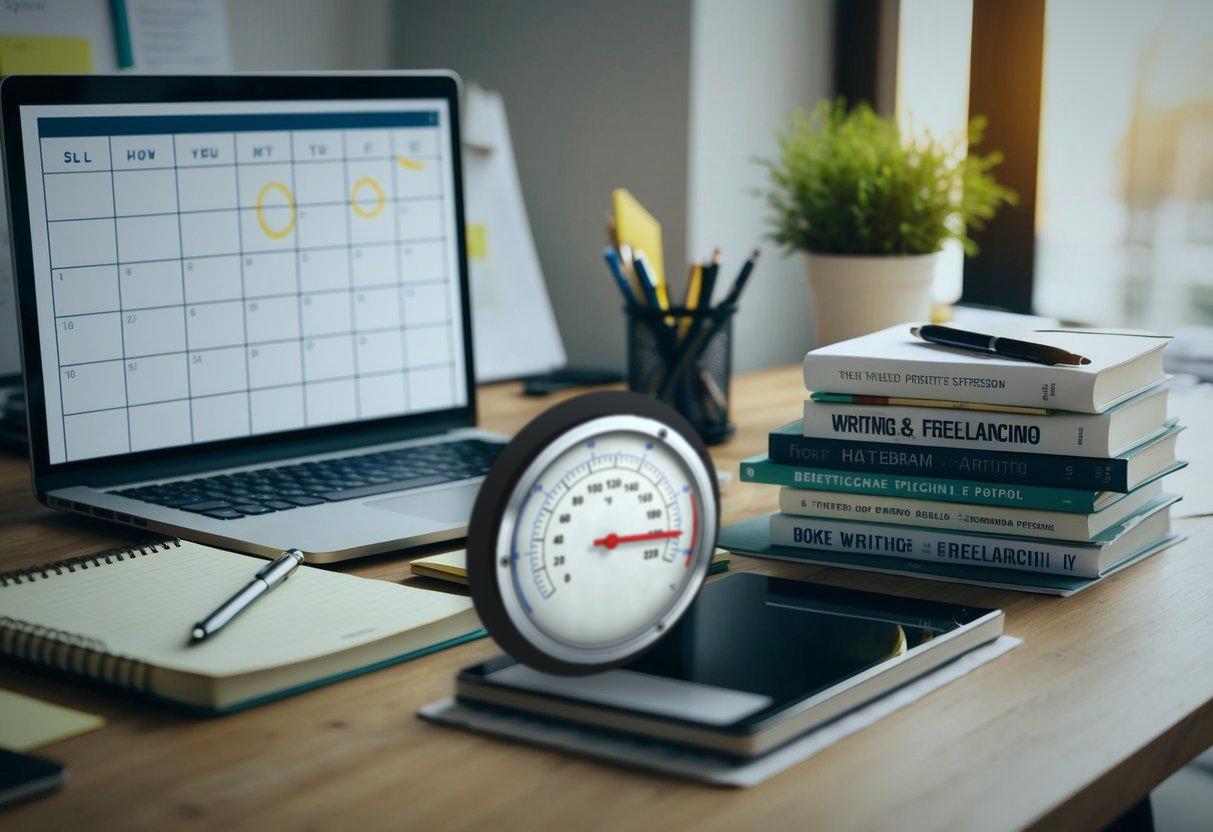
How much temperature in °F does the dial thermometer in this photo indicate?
200 °F
